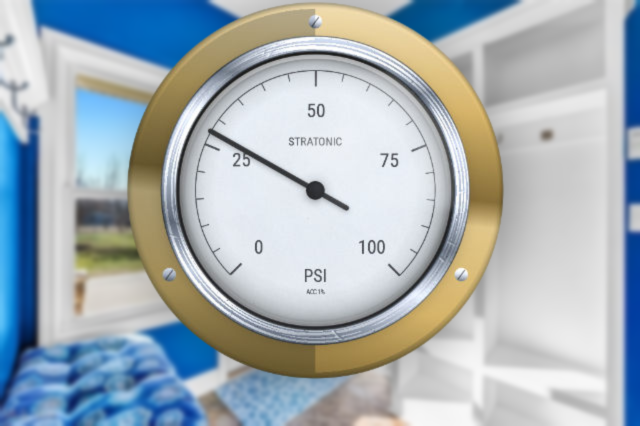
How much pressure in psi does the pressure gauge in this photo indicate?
27.5 psi
